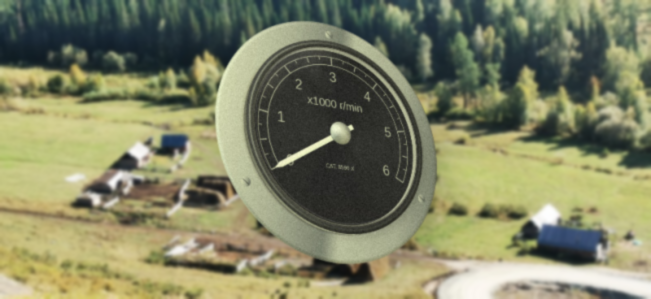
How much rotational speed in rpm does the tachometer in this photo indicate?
0 rpm
